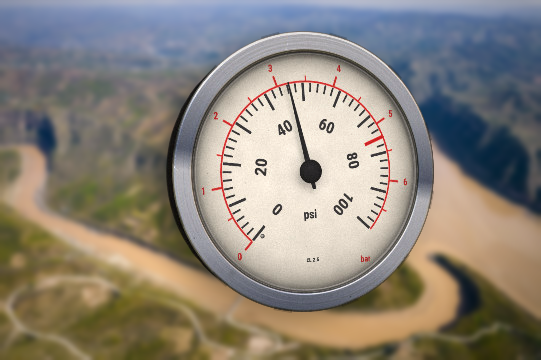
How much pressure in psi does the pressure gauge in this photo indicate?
46 psi
